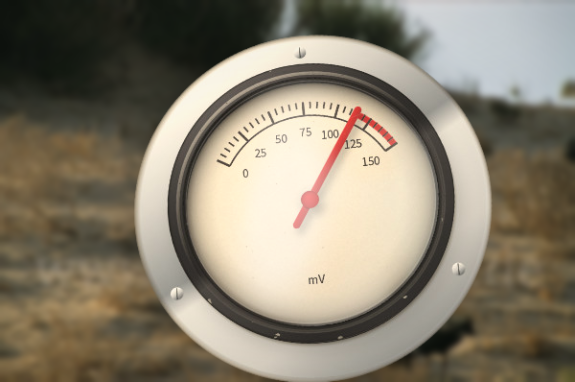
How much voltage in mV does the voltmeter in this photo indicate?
115 mV
